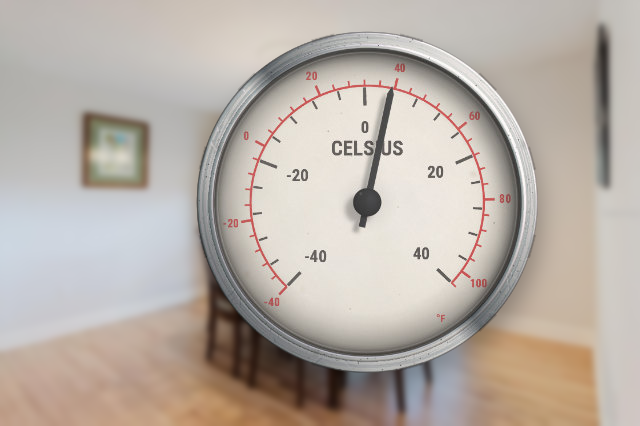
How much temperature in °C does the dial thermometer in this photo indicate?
4 °C
